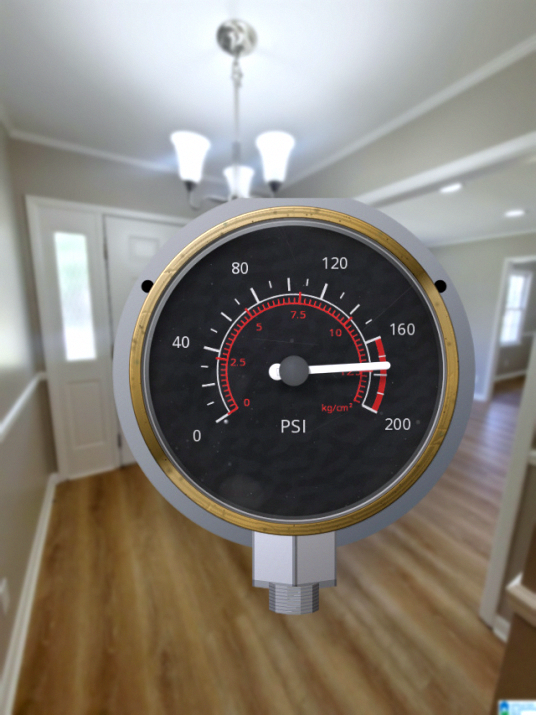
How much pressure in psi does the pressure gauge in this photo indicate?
175 psi
